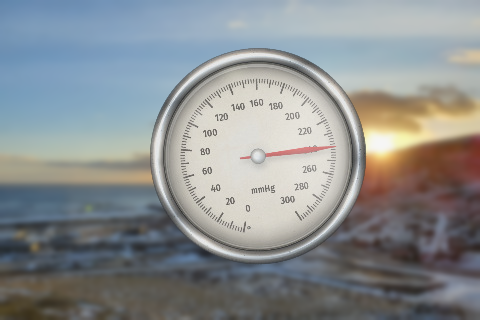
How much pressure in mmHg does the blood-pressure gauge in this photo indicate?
240 mmHg
